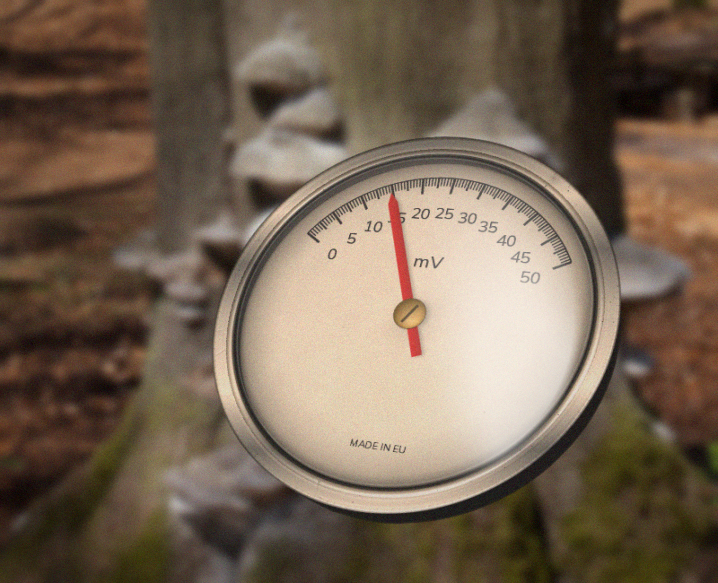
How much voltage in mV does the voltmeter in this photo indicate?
15 mV
